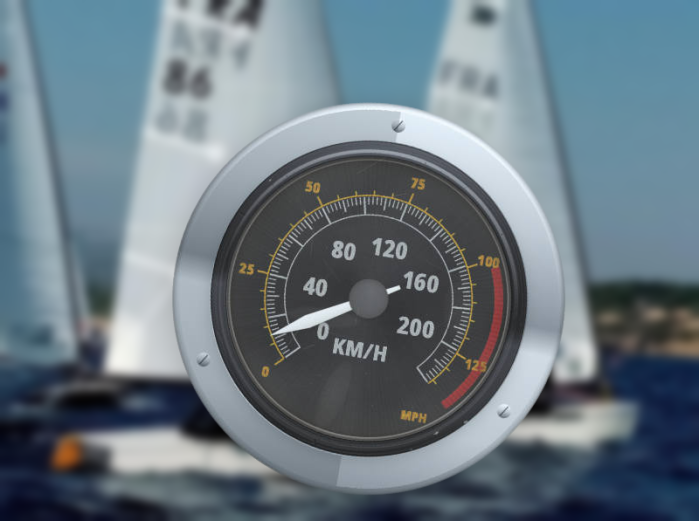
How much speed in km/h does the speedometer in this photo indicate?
12 km/h
